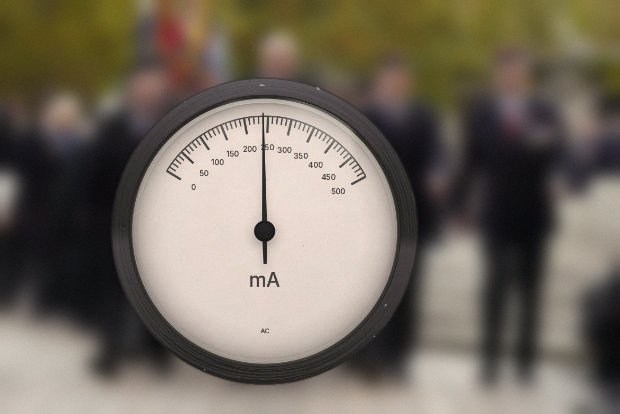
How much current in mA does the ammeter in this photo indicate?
240 mA
